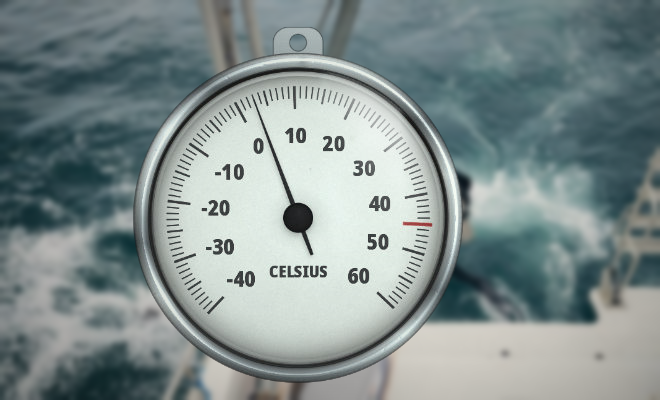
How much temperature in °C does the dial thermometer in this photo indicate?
3 °C
